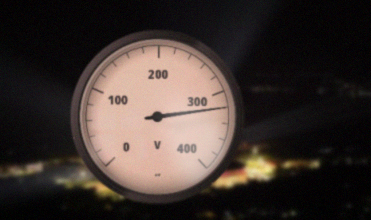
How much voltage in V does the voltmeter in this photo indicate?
320 V
